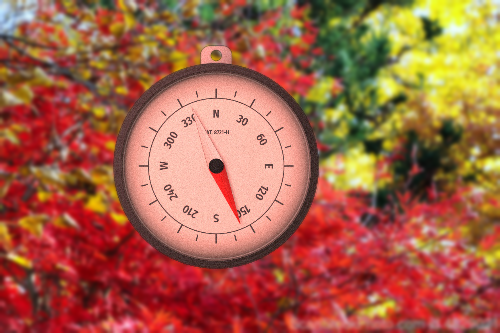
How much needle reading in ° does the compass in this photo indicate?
157.5 °
